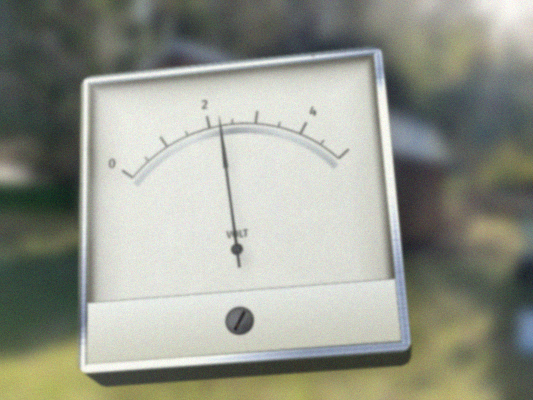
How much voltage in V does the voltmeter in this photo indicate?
2.25 V
